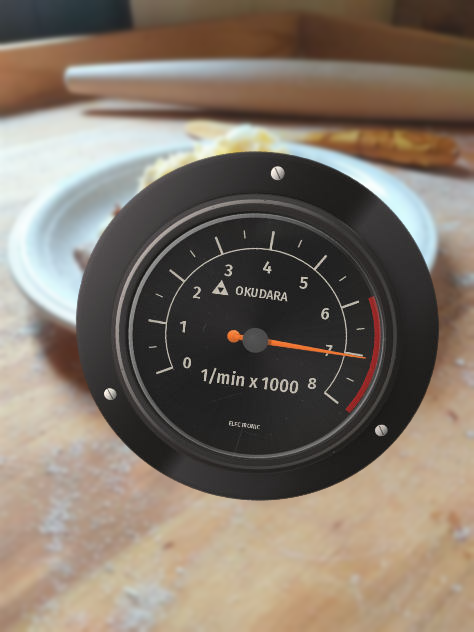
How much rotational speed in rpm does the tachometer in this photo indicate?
7000 rpm
